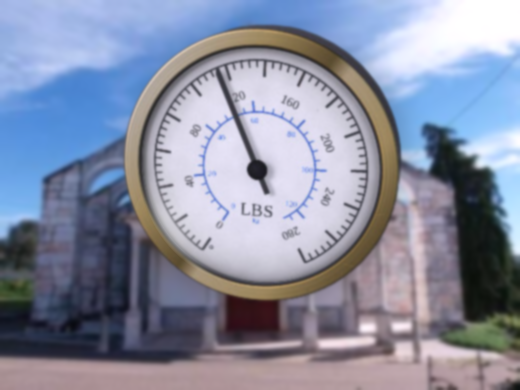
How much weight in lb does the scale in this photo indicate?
116 lb
